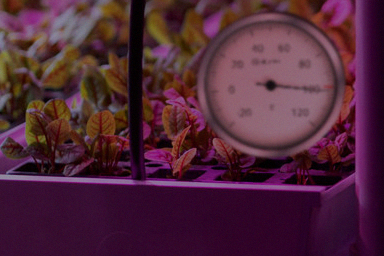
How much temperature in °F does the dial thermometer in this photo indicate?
100 °F
